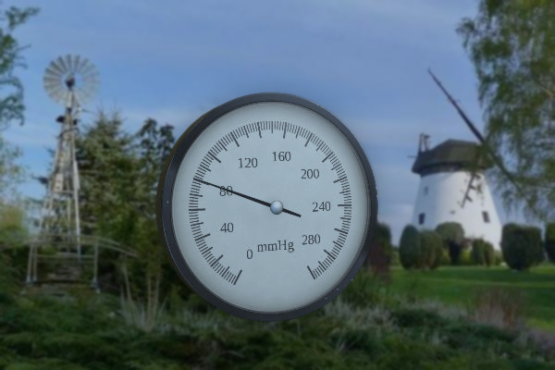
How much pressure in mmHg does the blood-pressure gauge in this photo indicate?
80 mmHg
